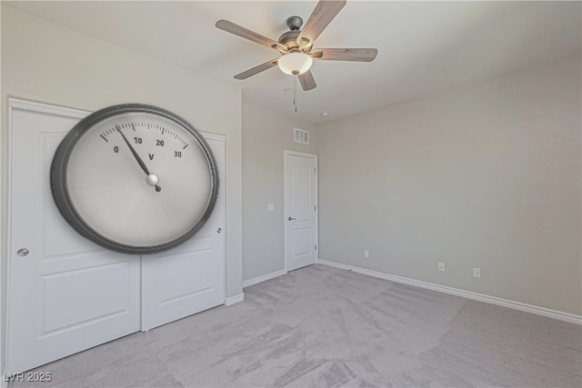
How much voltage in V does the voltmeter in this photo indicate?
5 V
